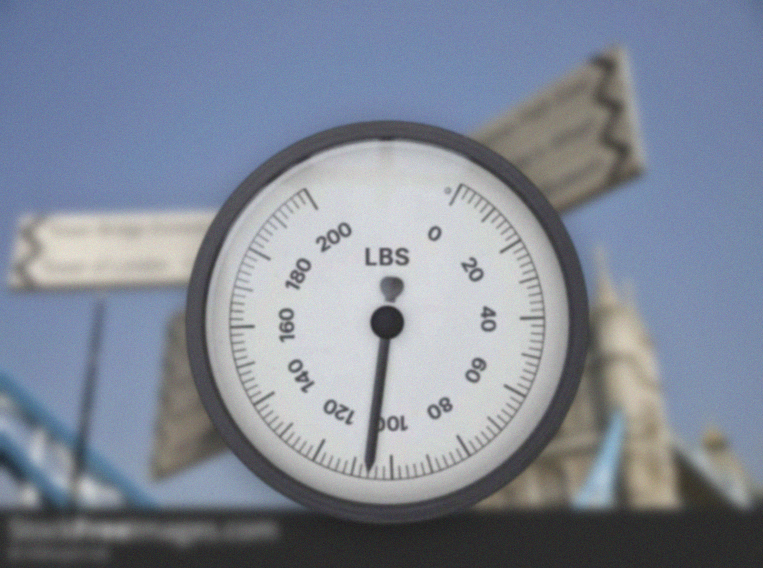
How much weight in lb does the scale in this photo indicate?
106 lb
